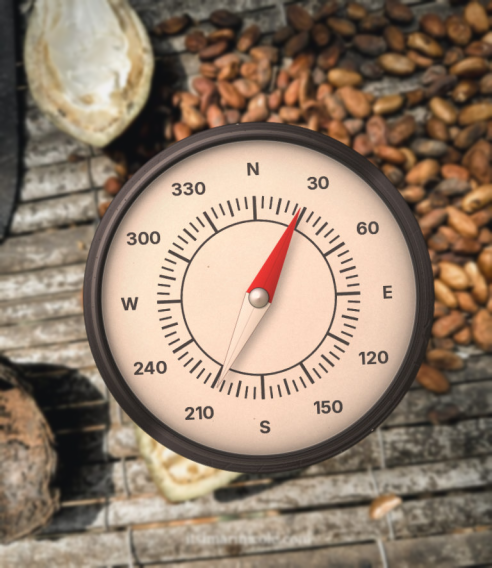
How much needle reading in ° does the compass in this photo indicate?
27.5 °
